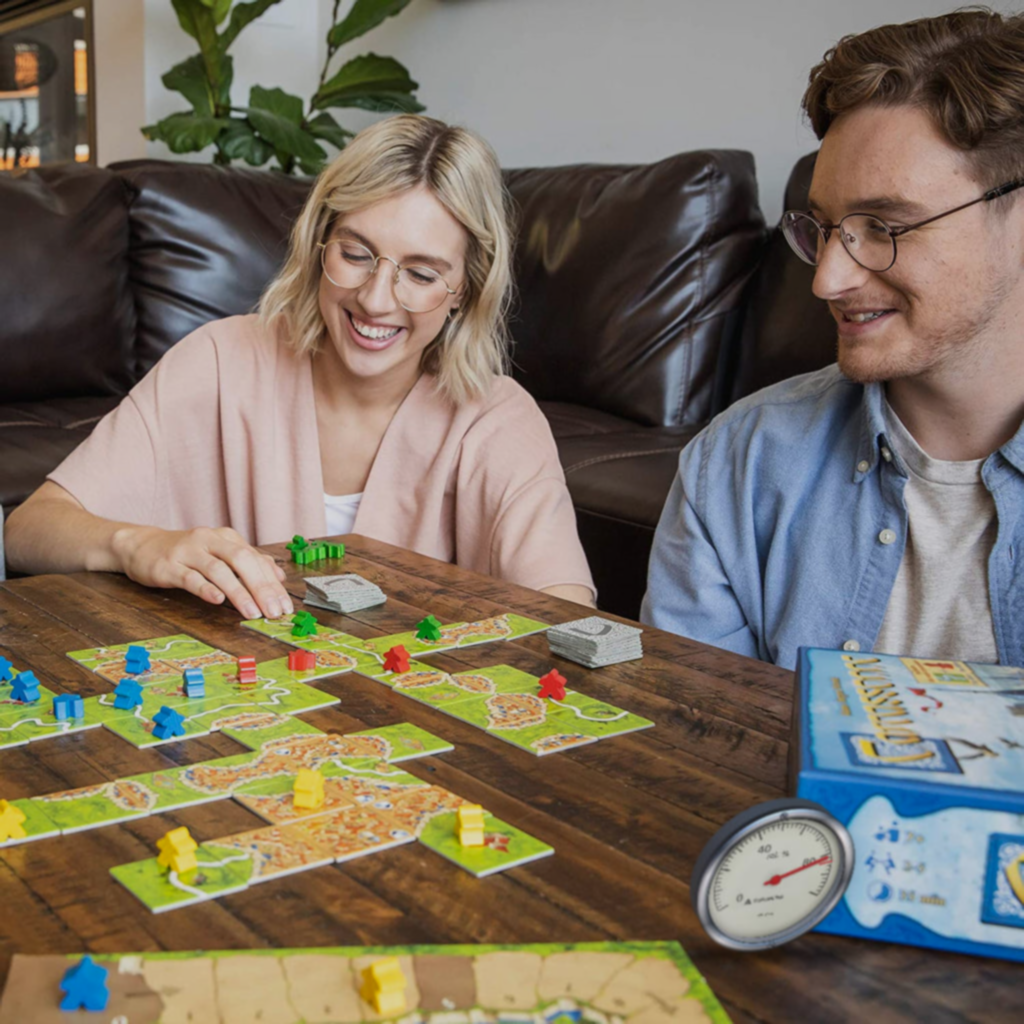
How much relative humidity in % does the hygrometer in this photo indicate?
80 %
